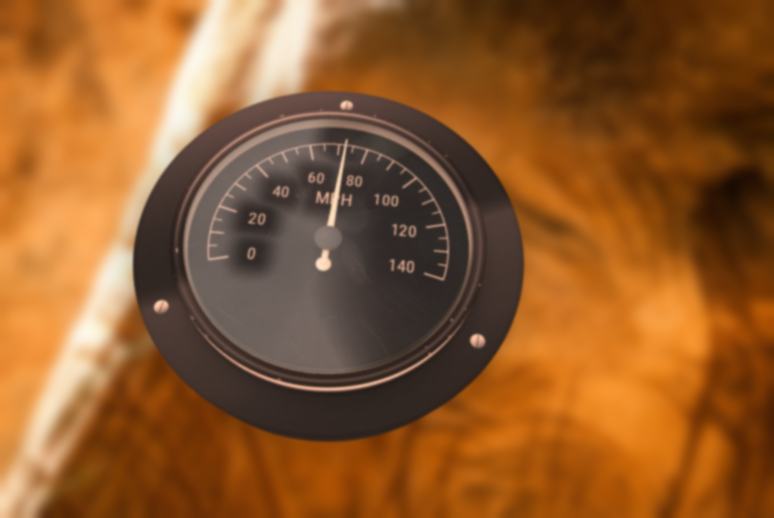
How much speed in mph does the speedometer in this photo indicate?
72.5 mph
